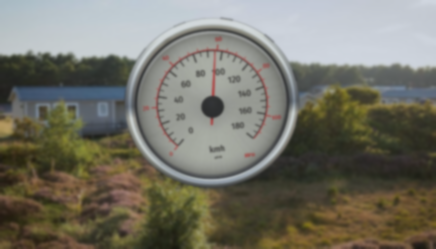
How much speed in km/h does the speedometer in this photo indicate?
95 km/h
